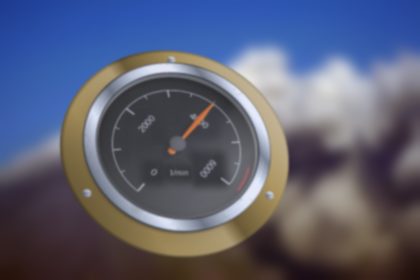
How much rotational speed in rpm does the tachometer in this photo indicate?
4000 rpm
